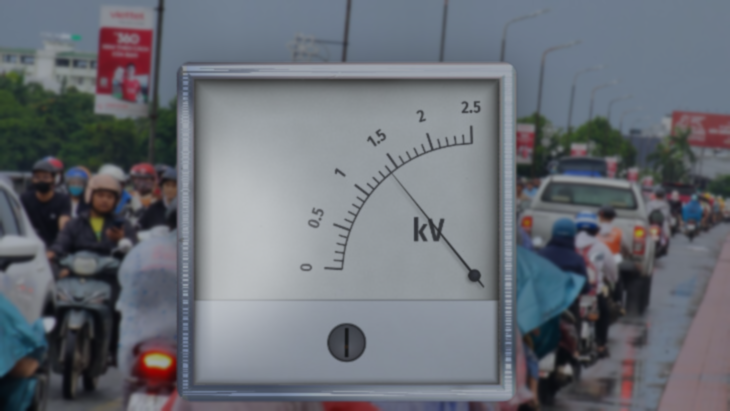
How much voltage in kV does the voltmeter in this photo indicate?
1.4 kV
